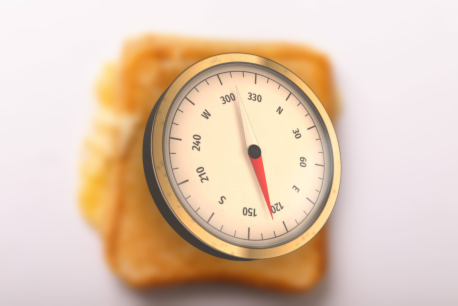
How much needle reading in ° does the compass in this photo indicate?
130 °
